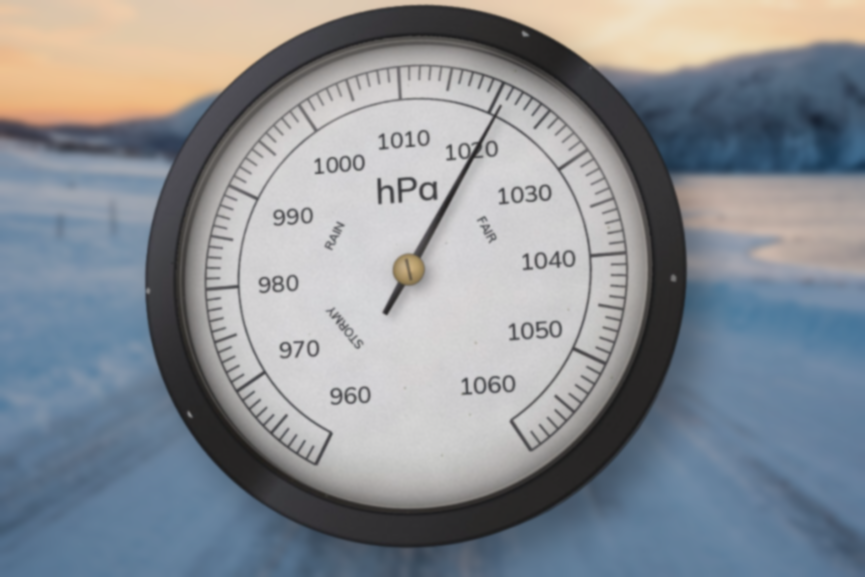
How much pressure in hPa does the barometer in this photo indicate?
1021 hPa
